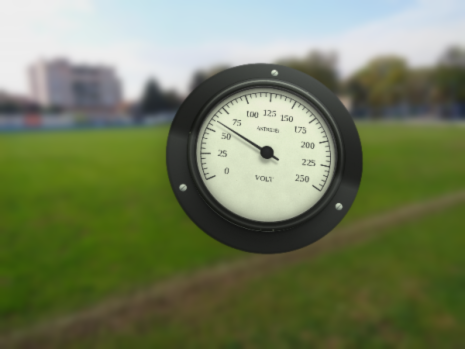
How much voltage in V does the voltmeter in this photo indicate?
60 V
